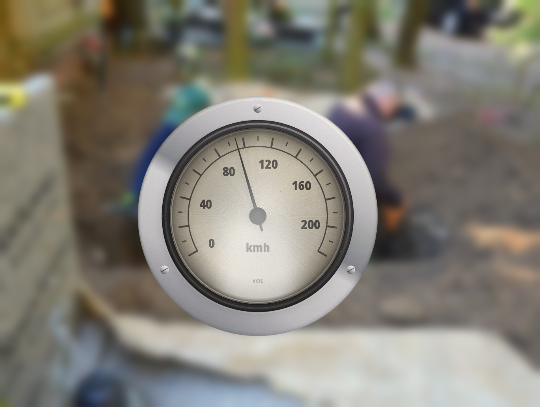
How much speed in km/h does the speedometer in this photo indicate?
95 km/h
